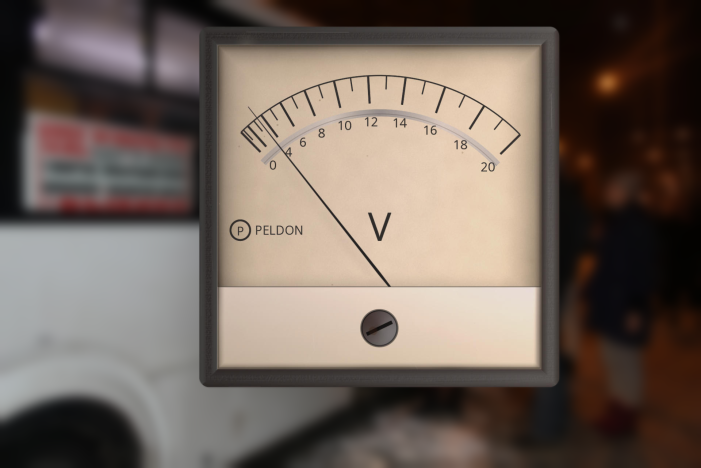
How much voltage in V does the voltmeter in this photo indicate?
3.5 V
